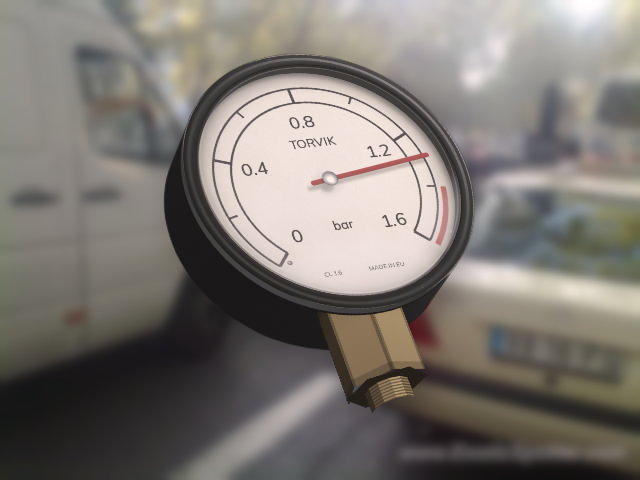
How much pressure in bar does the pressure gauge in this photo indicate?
1.3 bar
